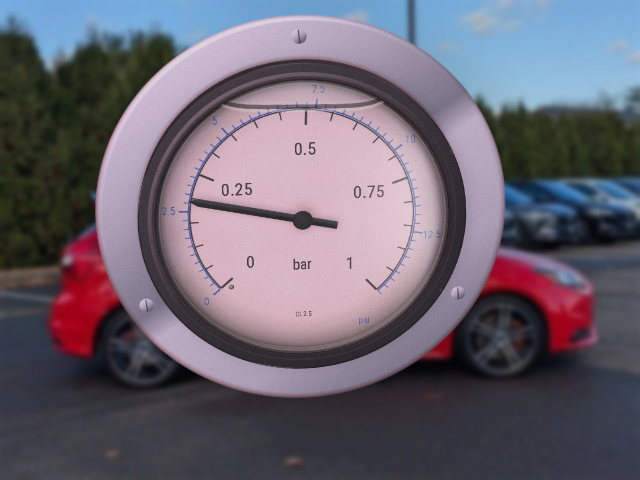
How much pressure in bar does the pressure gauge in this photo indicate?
0.2 bar
